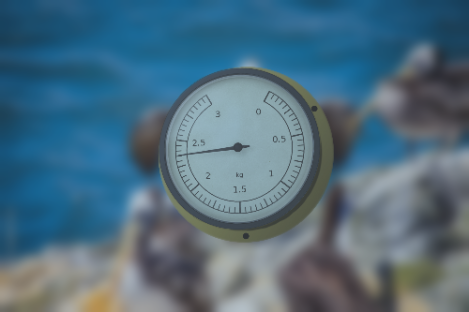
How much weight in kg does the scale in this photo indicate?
2.35 kg
